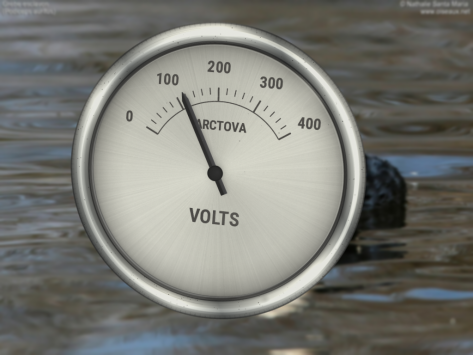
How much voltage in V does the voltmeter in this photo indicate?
120 V
